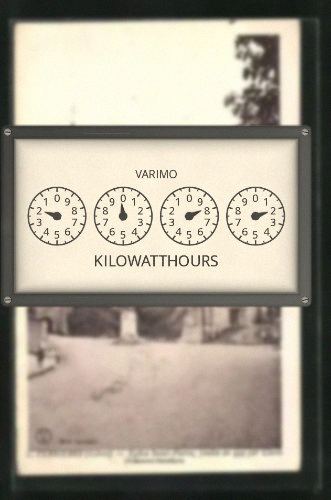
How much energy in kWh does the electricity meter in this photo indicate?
1982 kWh
